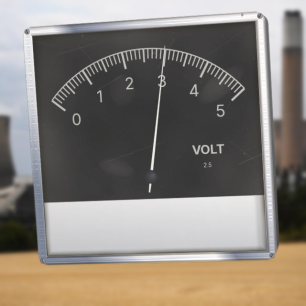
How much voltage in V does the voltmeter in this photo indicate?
3 V
